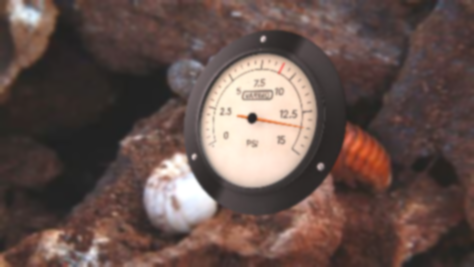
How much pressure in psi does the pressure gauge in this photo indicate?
13.5 psi
